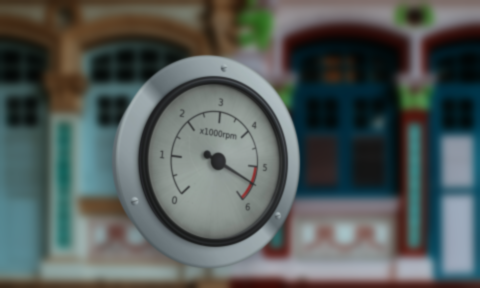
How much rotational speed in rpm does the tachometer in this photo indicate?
5500 rpm
